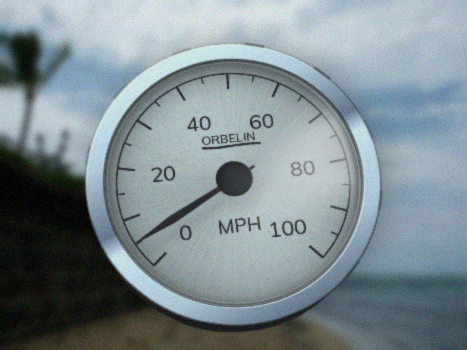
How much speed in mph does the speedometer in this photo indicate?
5 mph
